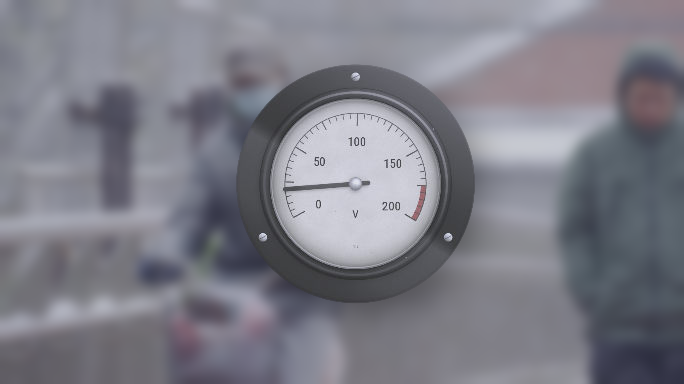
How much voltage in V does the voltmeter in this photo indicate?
20 V
